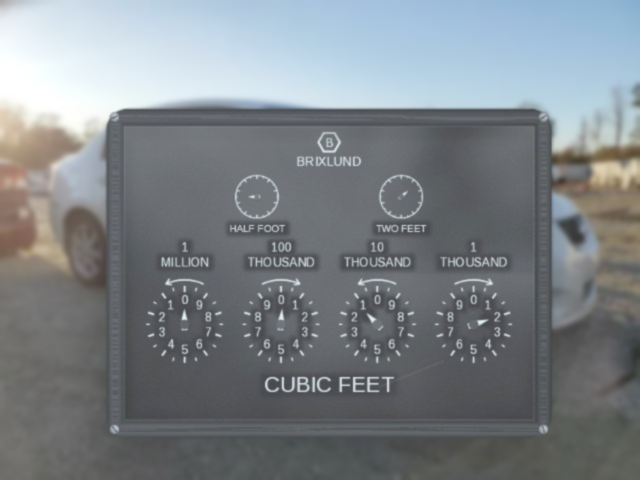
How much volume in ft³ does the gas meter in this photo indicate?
1200 ft³
